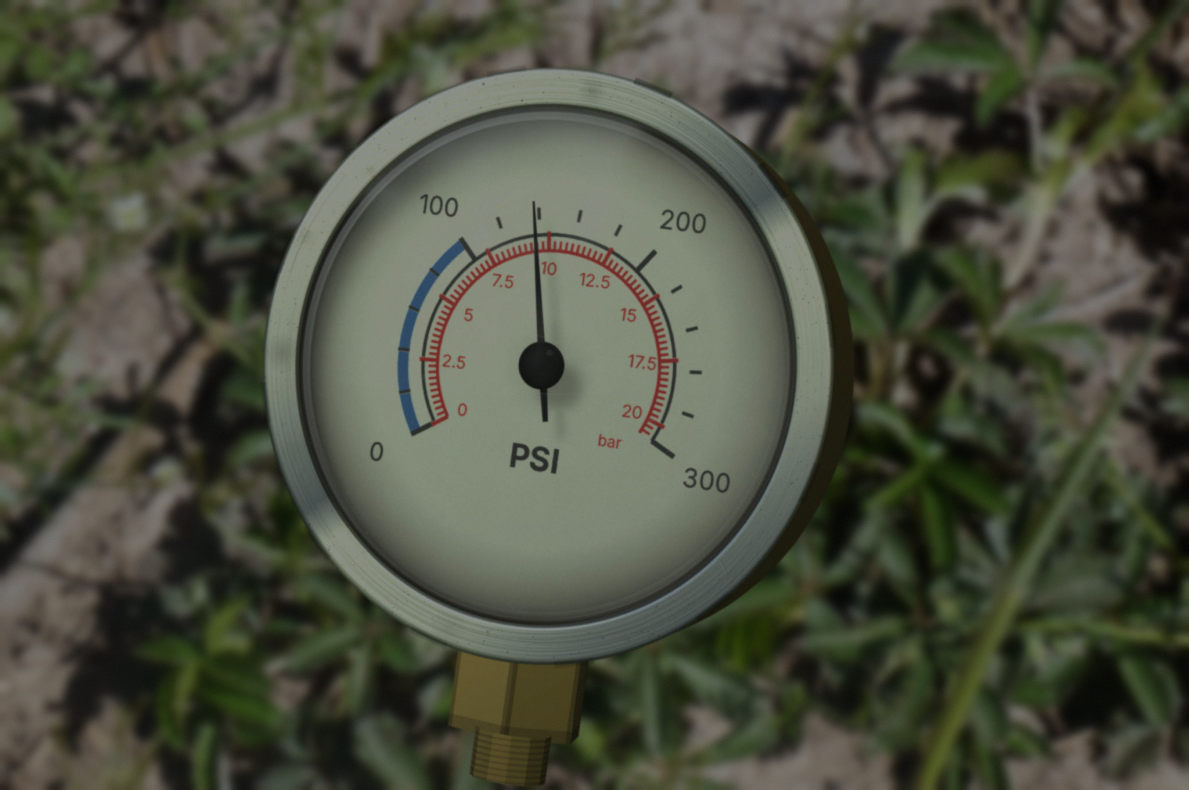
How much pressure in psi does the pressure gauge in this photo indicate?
140 psi
